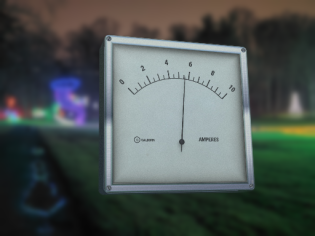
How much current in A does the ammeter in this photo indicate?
5.5 A
